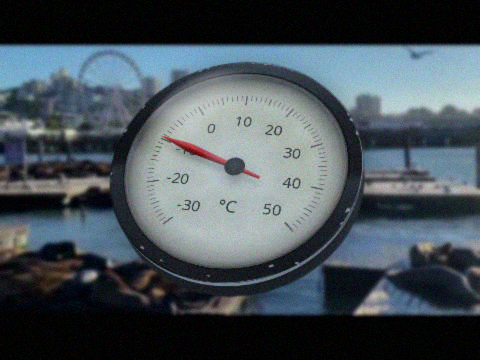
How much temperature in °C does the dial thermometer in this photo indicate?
-10 °C
